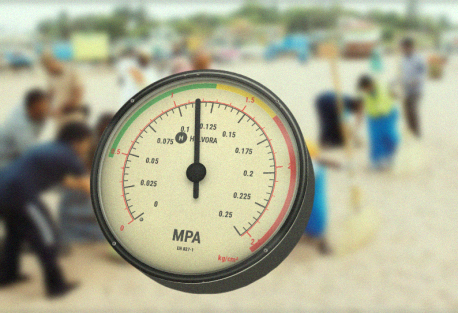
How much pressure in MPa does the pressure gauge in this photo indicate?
0.115 MPa
